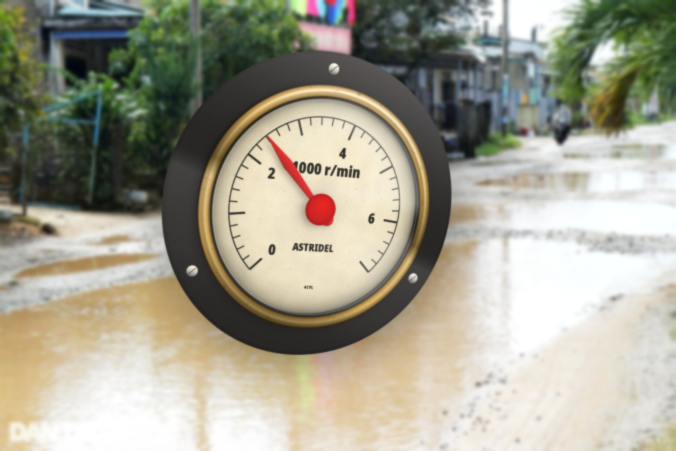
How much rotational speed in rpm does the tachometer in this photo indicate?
2400 rpm
